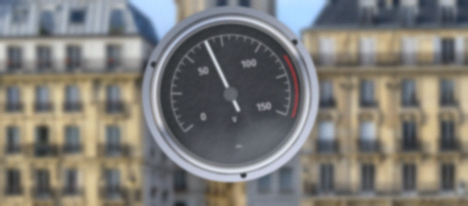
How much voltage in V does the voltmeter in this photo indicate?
65 V
